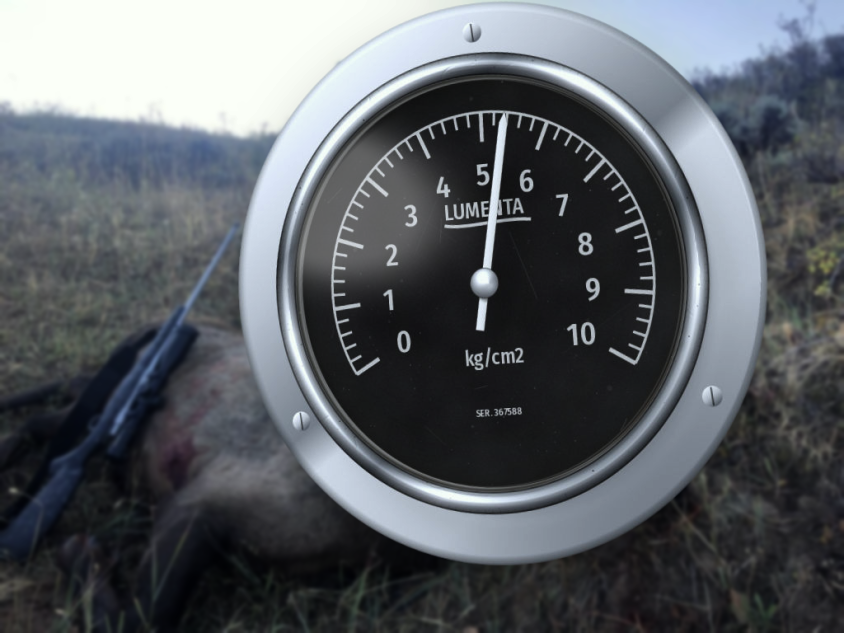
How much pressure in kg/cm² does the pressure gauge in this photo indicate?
5.4 kg/cm²
